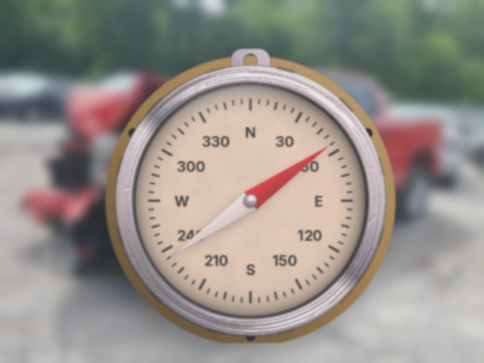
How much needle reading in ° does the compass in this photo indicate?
55 °
